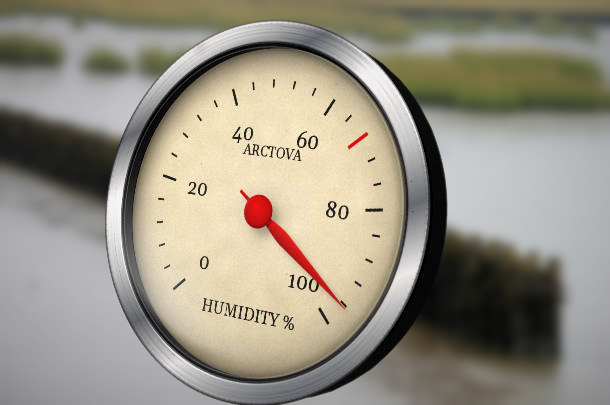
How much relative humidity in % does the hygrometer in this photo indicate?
96 %
